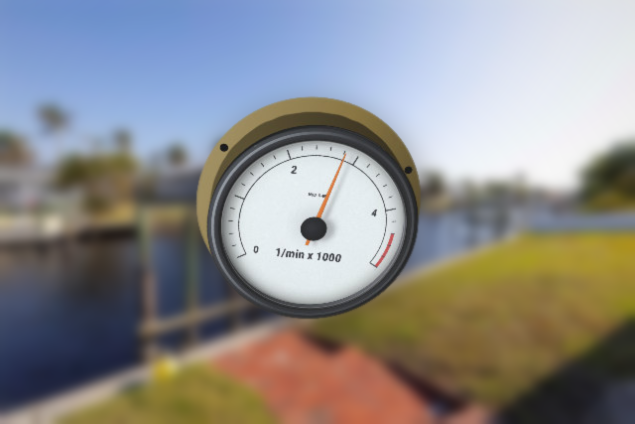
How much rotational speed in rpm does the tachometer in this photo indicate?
2800 rpm
